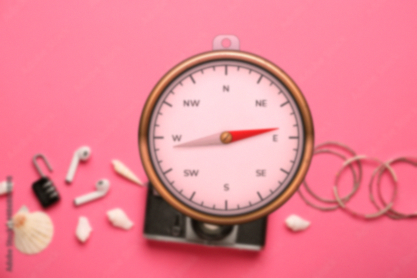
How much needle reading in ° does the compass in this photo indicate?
80 °
